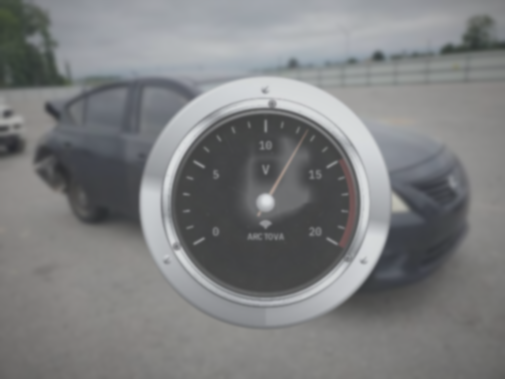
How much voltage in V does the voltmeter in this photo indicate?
12.5 V
